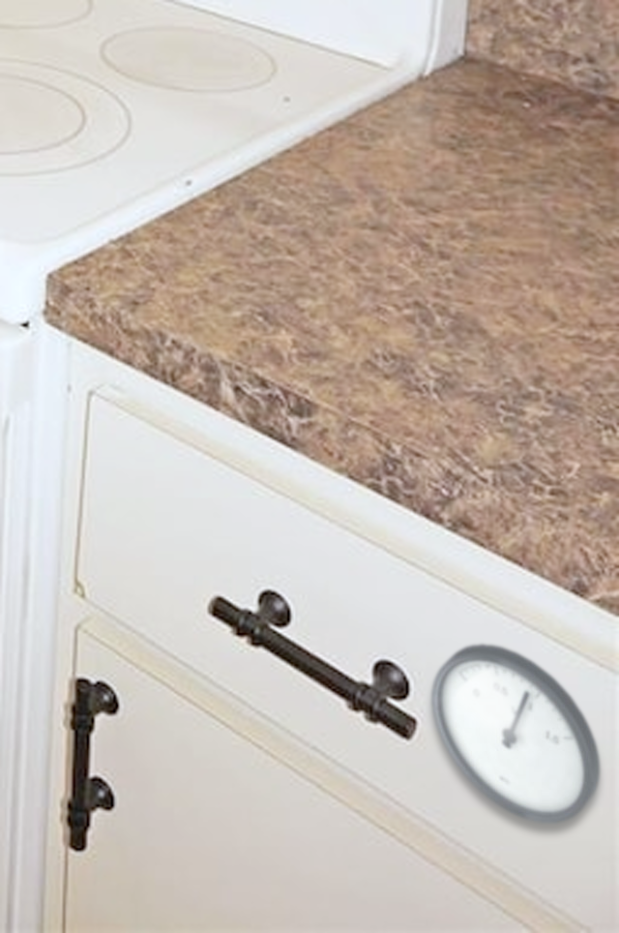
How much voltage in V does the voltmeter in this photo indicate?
0.9 V
